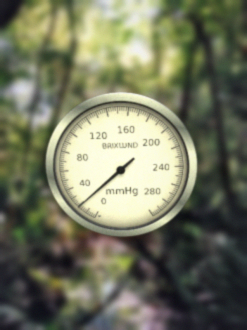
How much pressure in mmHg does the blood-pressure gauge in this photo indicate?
20 mmHg
